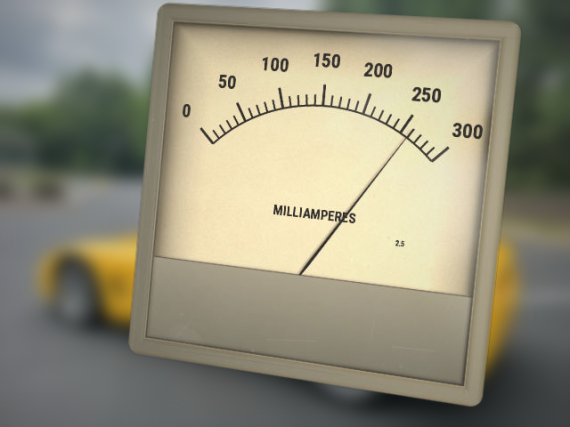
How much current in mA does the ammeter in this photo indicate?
260 mA
